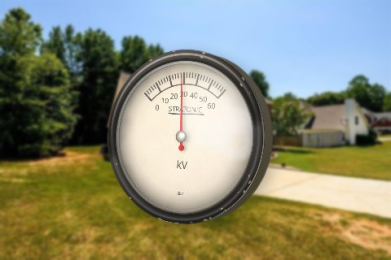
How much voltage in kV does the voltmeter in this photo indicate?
30 kV
